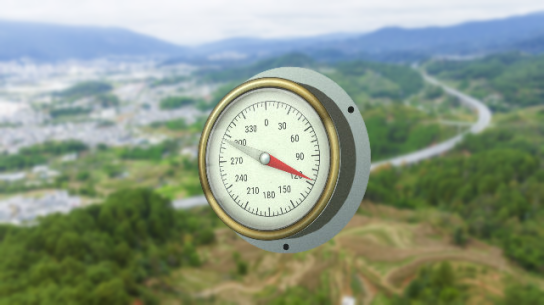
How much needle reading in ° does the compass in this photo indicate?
115 °
